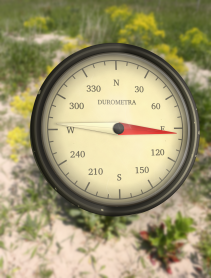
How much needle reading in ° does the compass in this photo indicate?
95 °
